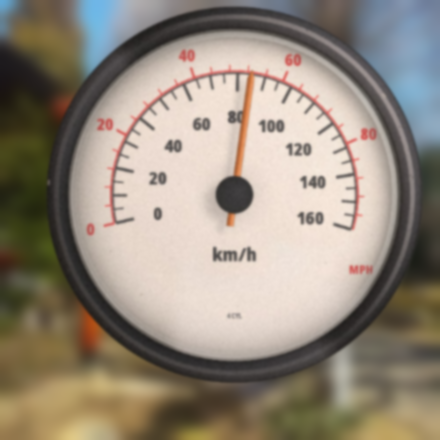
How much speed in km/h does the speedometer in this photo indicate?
85 km/h
